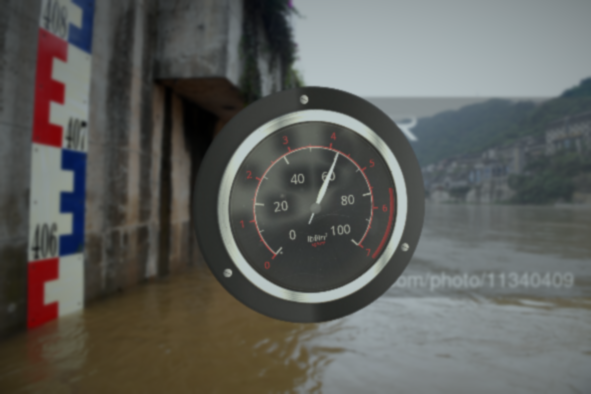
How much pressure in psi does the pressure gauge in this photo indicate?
60 psi
